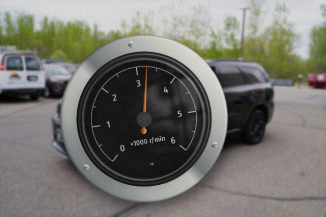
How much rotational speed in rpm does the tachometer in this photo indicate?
3250 rpm
